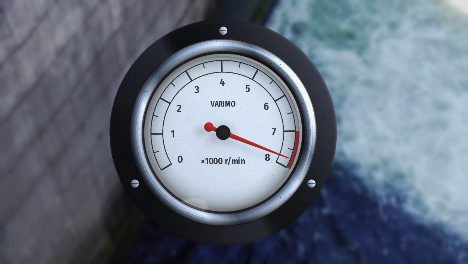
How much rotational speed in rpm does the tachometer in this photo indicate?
7750 rpm
